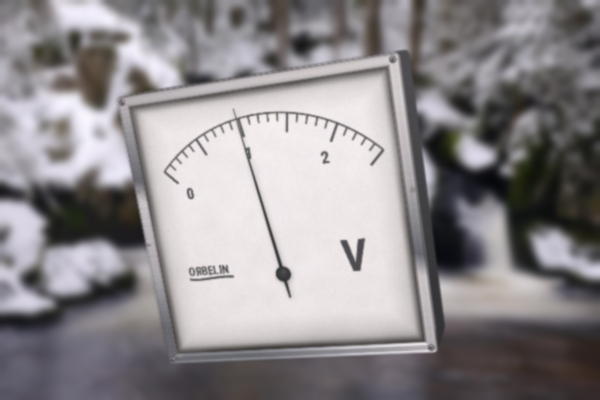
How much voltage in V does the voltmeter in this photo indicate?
1 V
